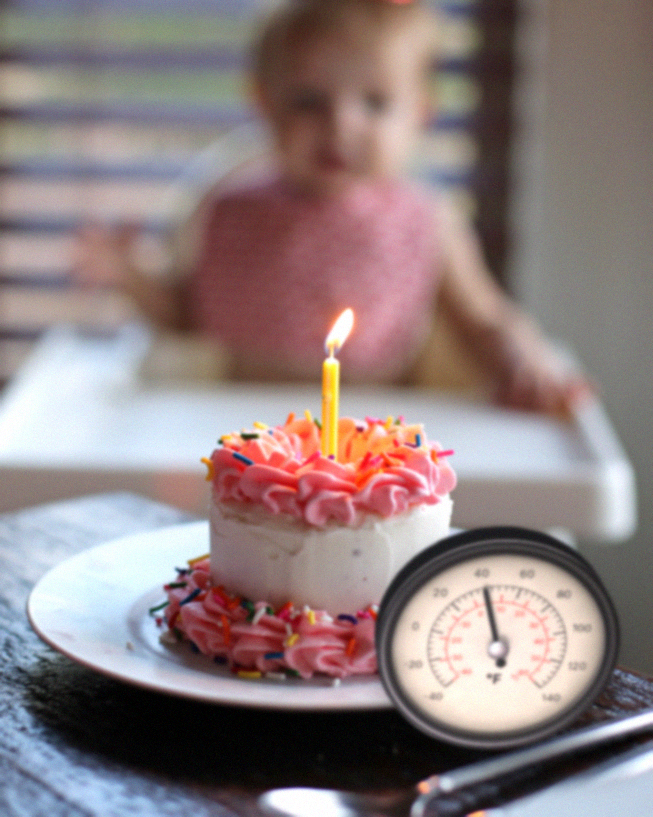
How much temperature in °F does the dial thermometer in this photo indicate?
40 °F
